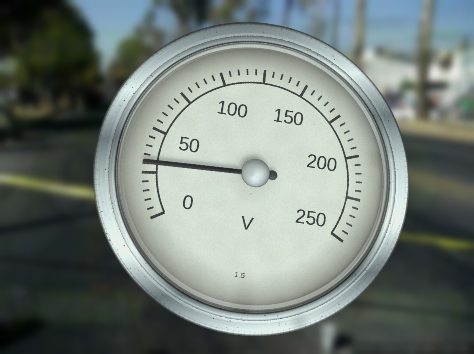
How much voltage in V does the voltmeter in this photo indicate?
30 V
